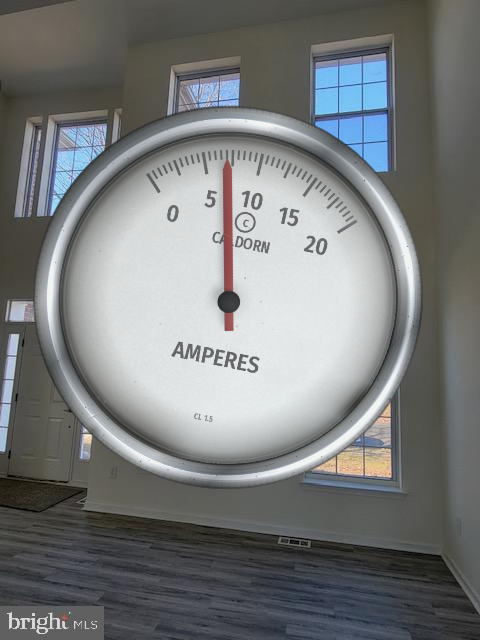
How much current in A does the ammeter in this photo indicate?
7 A
